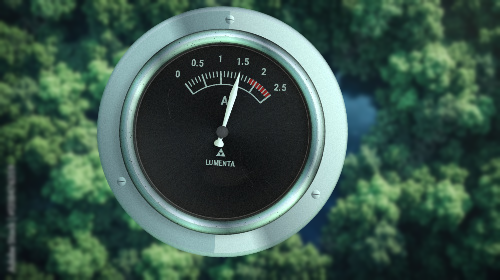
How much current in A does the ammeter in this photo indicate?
1.5 A
